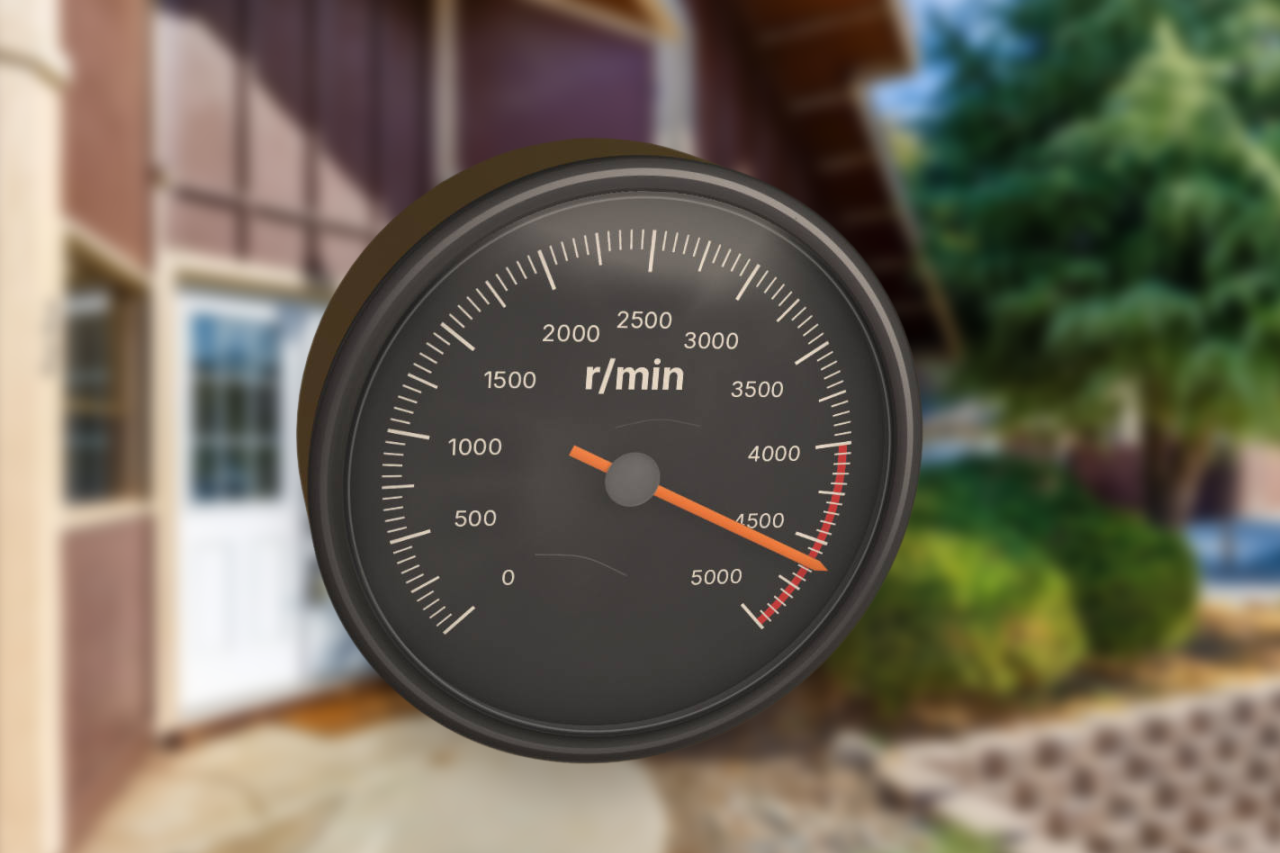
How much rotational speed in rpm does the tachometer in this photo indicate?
4600 rpm
